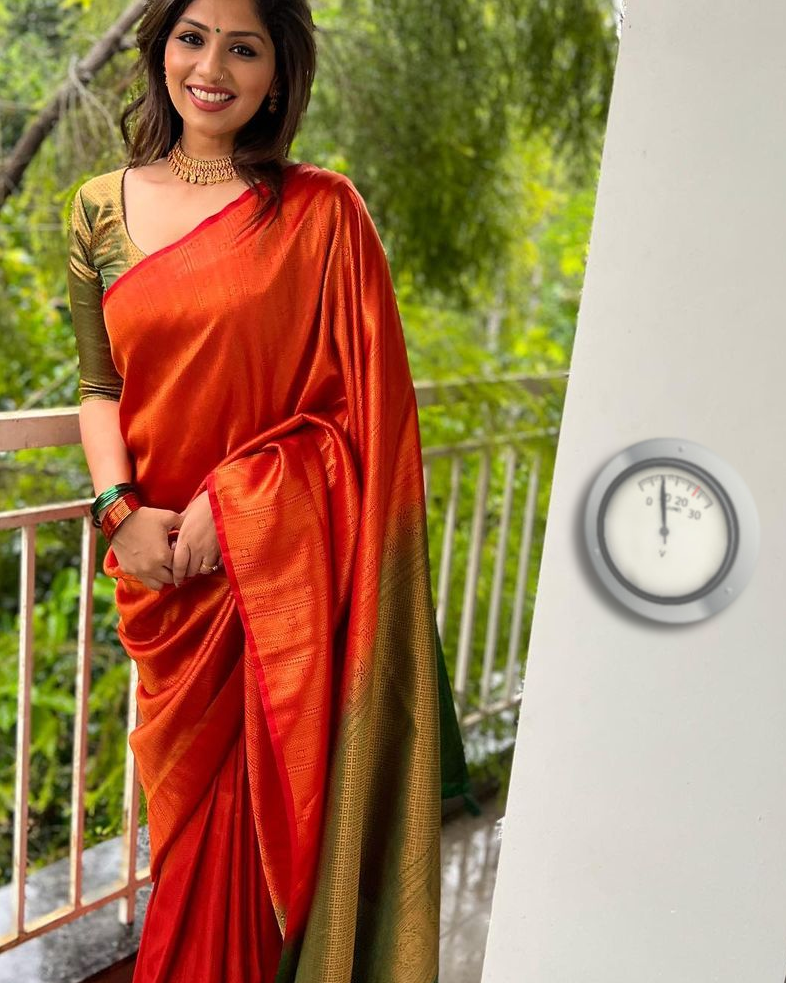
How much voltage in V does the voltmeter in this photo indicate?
10 V
